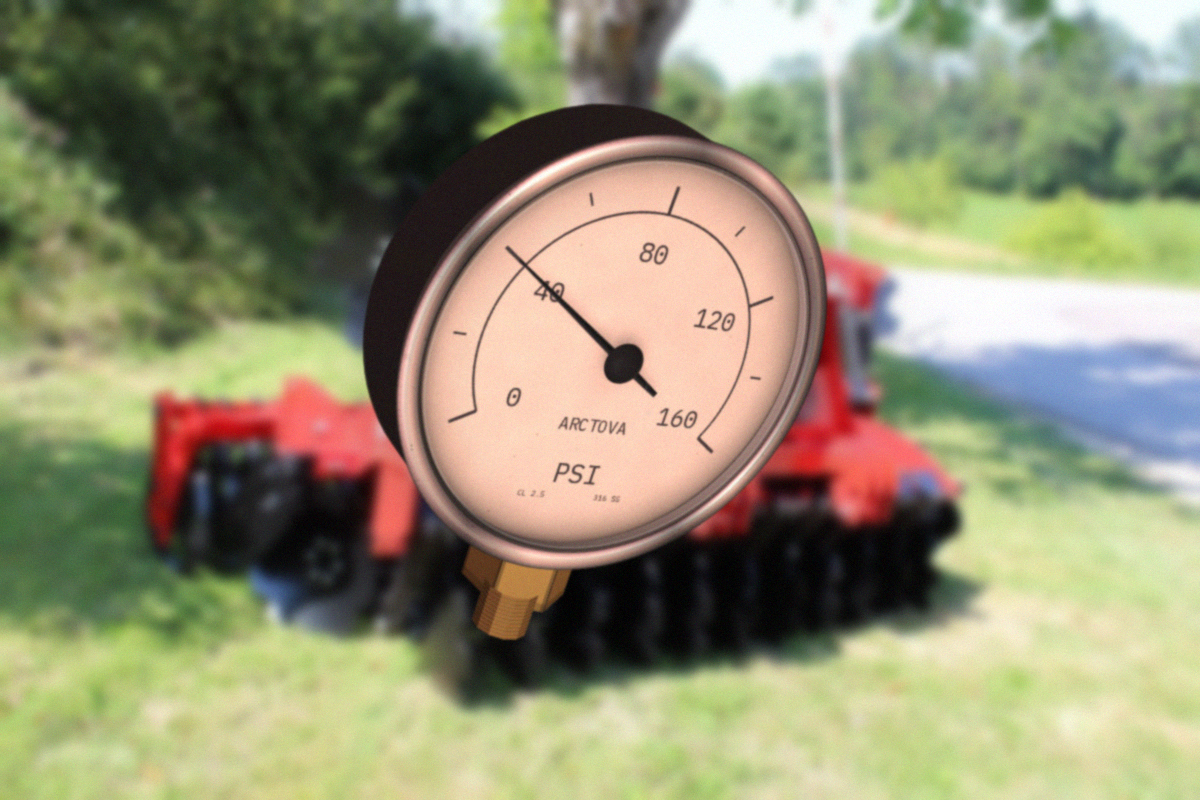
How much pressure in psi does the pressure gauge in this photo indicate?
40 psi
